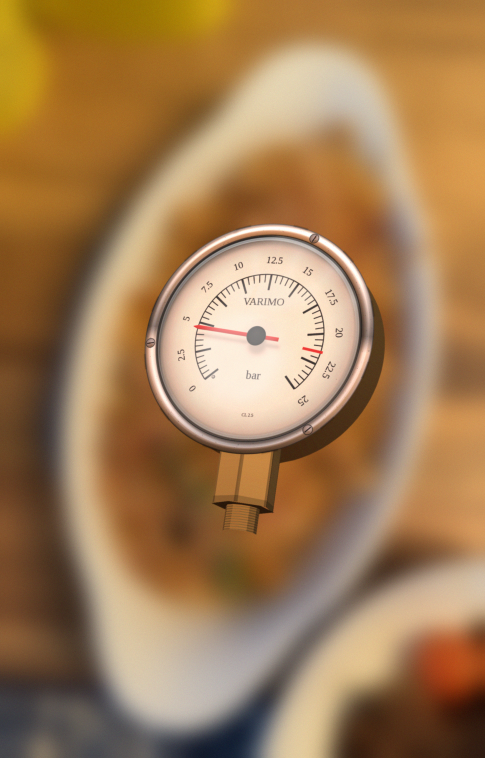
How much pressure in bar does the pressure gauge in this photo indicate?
4.5 bar
